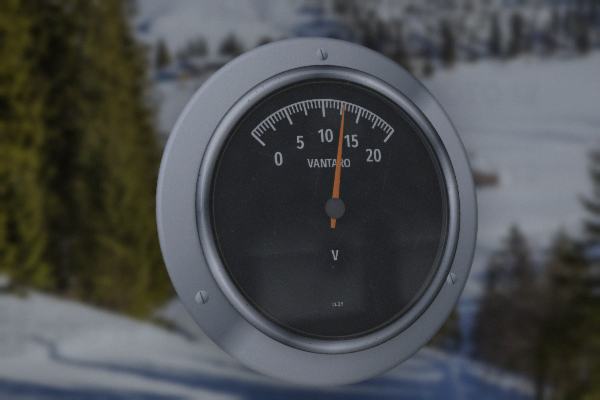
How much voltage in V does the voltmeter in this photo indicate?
12.5 V
